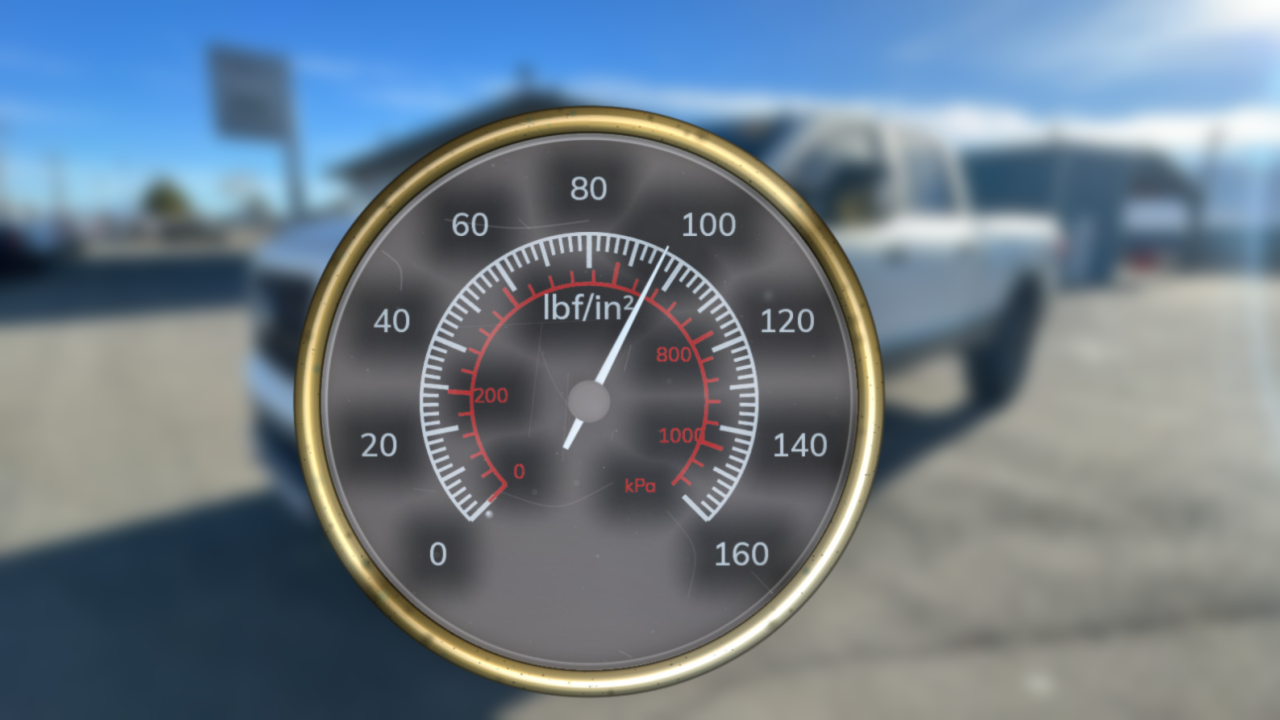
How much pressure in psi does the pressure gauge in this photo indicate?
96 psi
